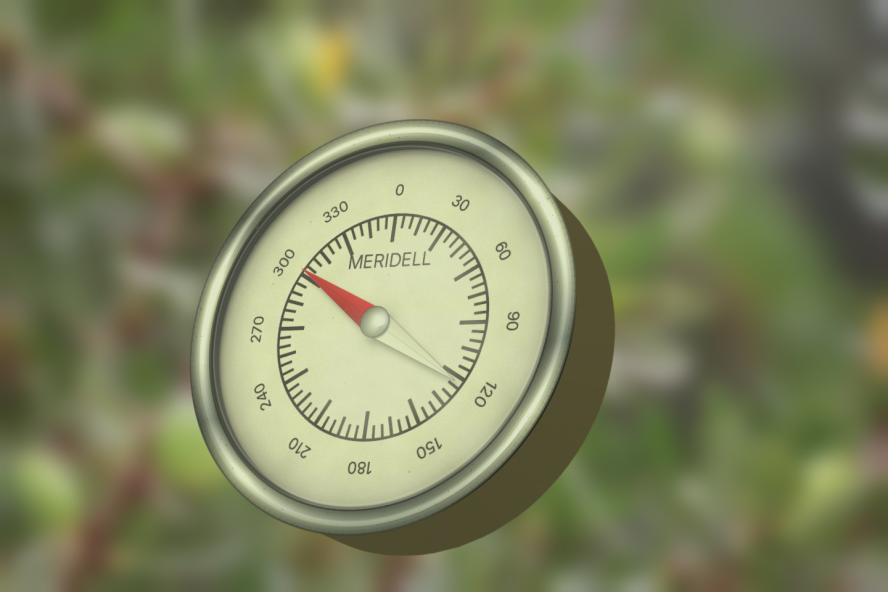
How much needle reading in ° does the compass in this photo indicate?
302.5 °
